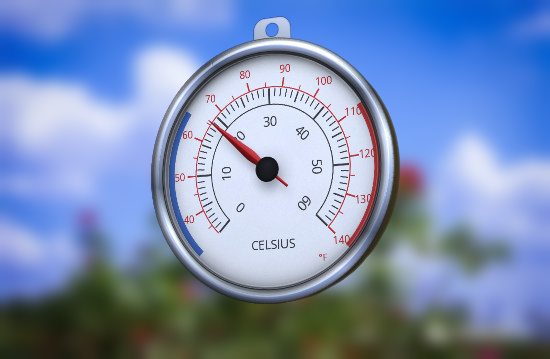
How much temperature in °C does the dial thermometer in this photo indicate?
19 °C
